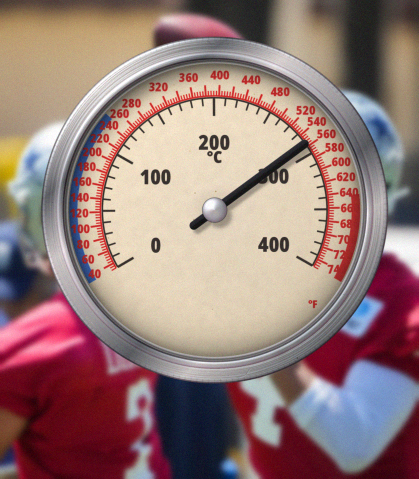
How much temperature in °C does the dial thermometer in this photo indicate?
290 °C
